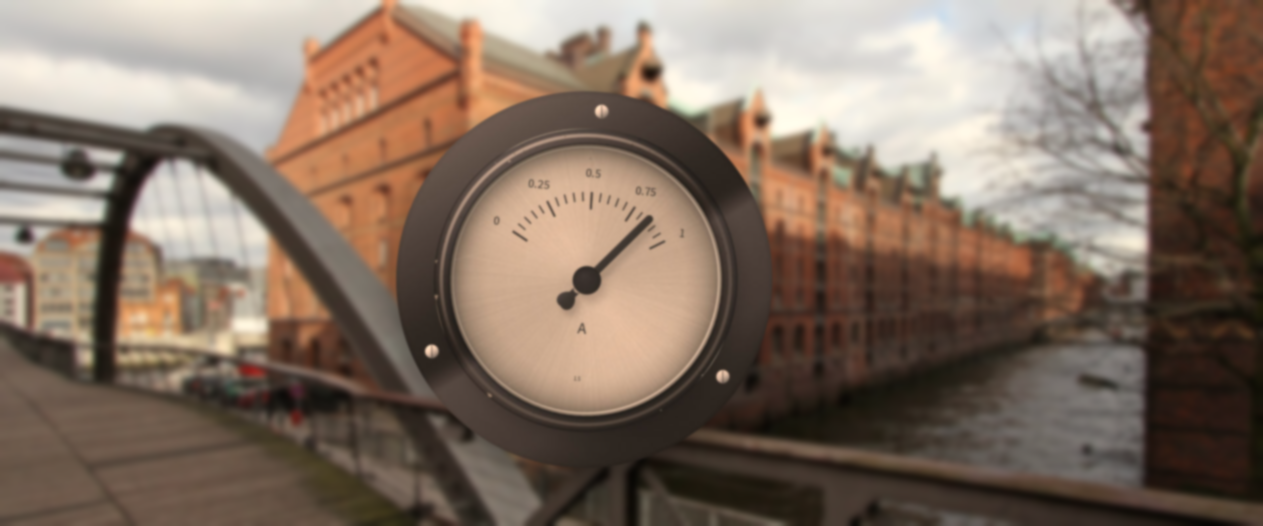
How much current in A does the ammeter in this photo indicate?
0.85 A
